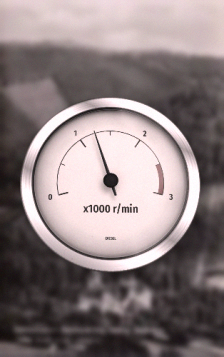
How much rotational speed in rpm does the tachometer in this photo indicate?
1250 rpm
